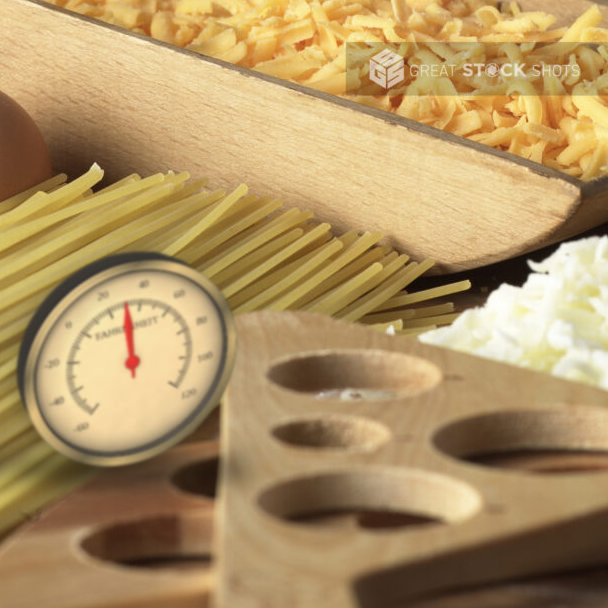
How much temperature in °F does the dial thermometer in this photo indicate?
30 °F
